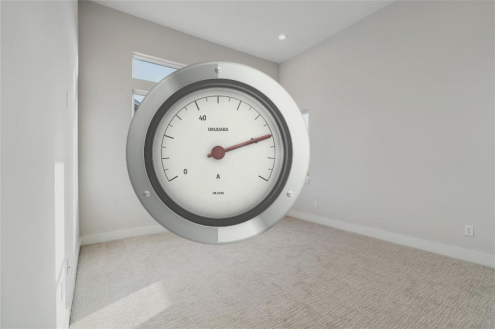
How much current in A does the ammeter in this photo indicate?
80 A
